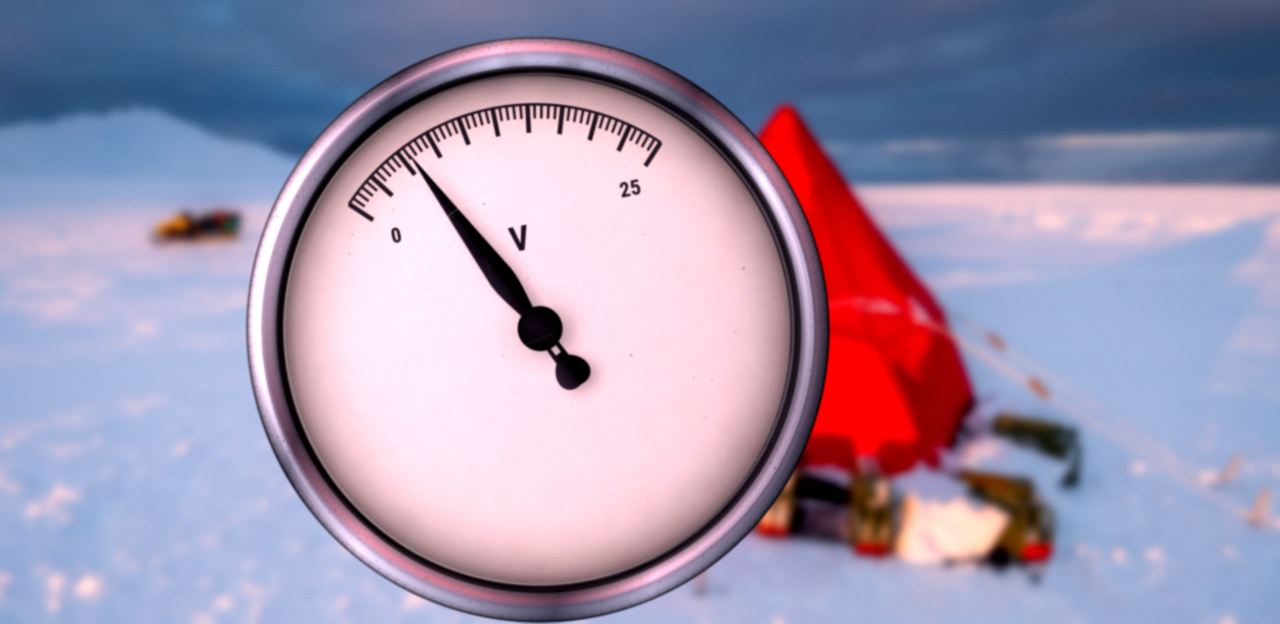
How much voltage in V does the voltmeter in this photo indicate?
5.5 V
